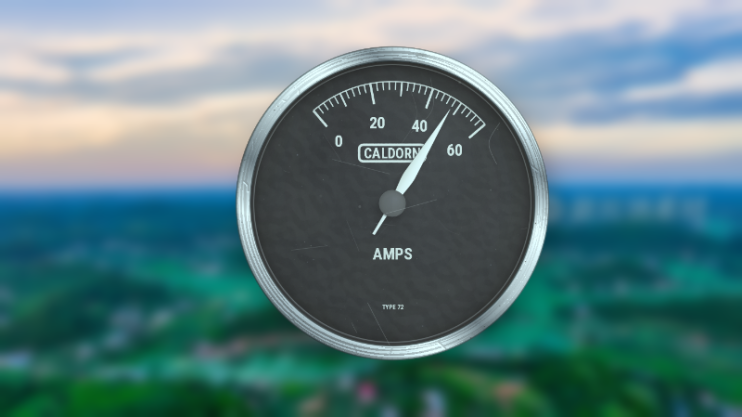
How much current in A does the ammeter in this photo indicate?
48 A
